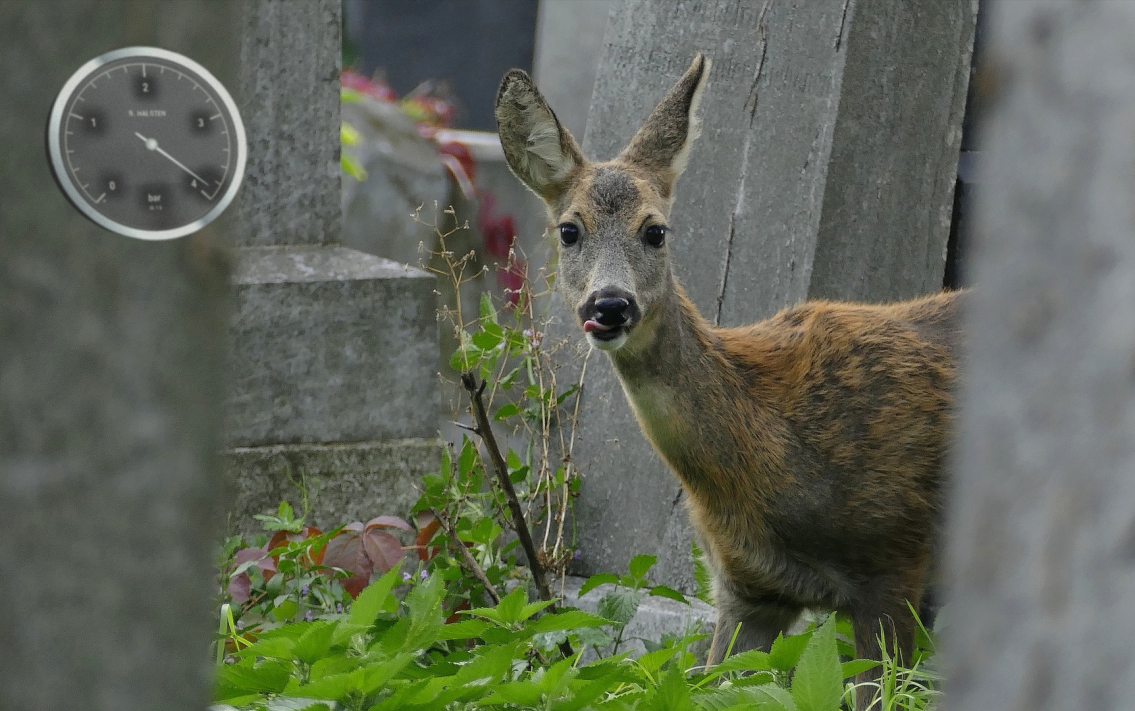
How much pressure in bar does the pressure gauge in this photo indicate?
3.9 bar
